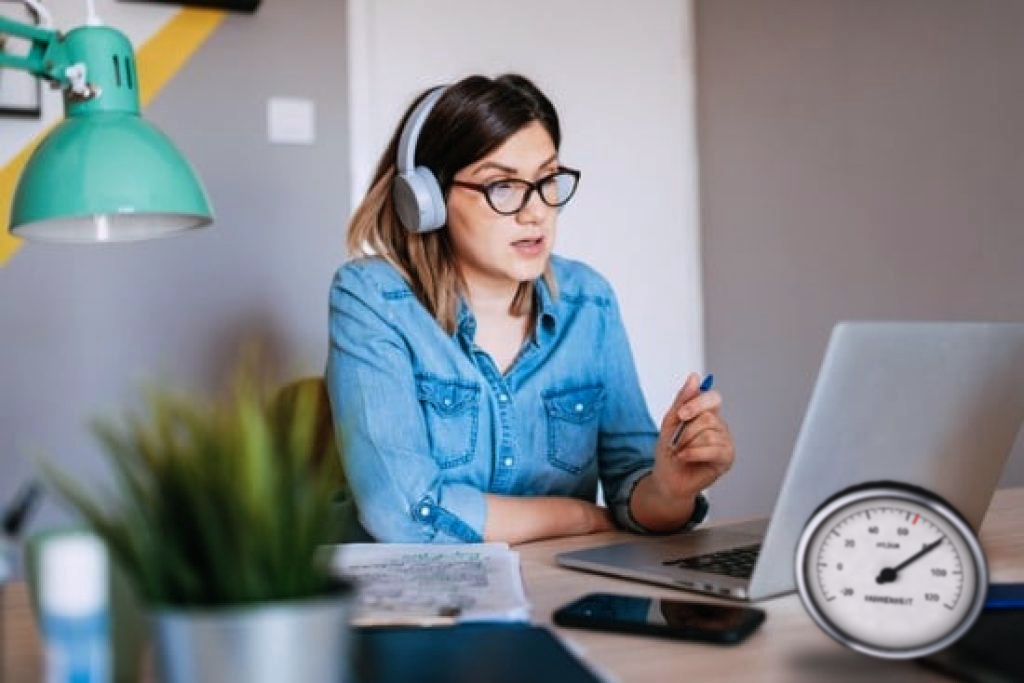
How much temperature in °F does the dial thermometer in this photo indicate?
80 °F
